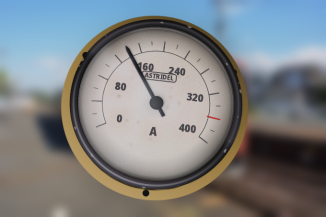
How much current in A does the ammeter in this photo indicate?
140 A
